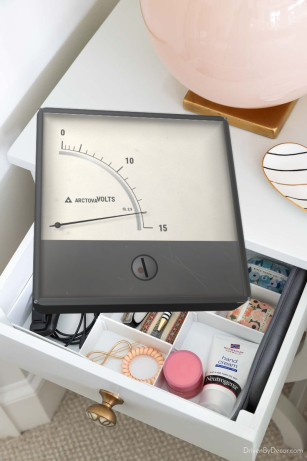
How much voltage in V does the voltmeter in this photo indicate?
14 V
